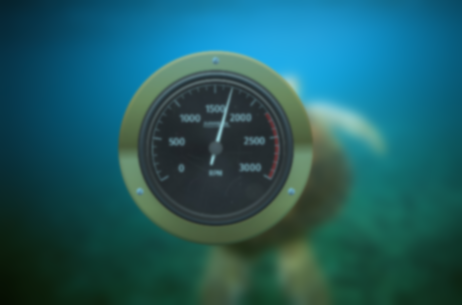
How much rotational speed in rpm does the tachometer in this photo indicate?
1700 rpm
